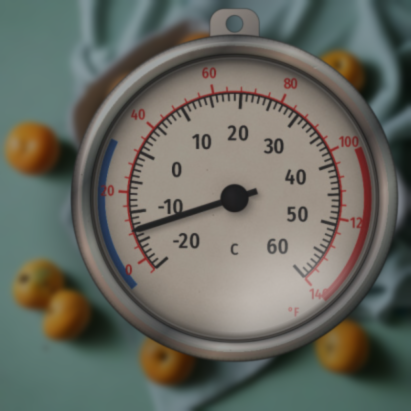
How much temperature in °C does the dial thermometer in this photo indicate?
-13 °C
